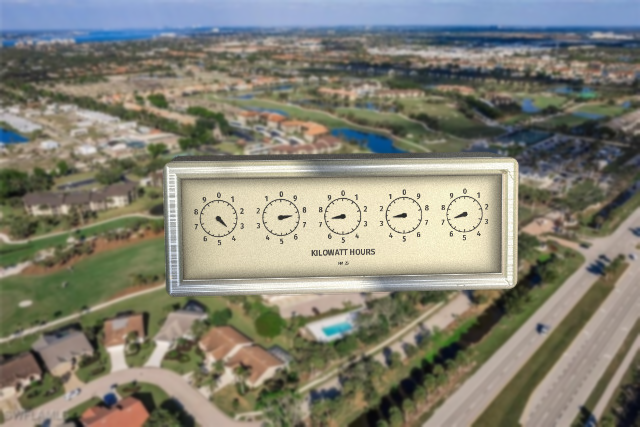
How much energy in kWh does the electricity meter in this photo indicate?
37727 kWh
